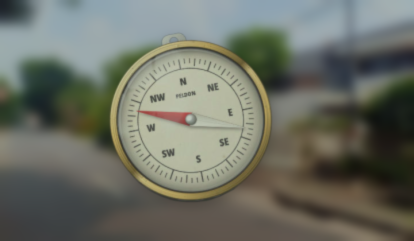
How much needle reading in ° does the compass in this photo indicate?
290 °
